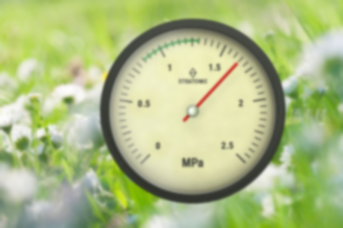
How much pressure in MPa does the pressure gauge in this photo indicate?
1.65 MPa
